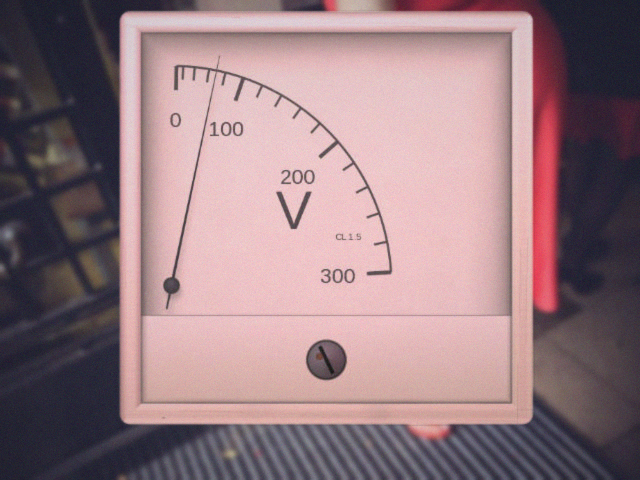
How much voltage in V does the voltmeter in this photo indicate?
70 V
